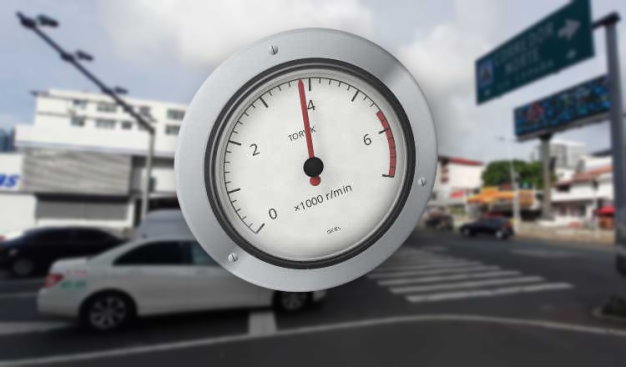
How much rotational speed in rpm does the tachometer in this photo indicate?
3800 rpm
